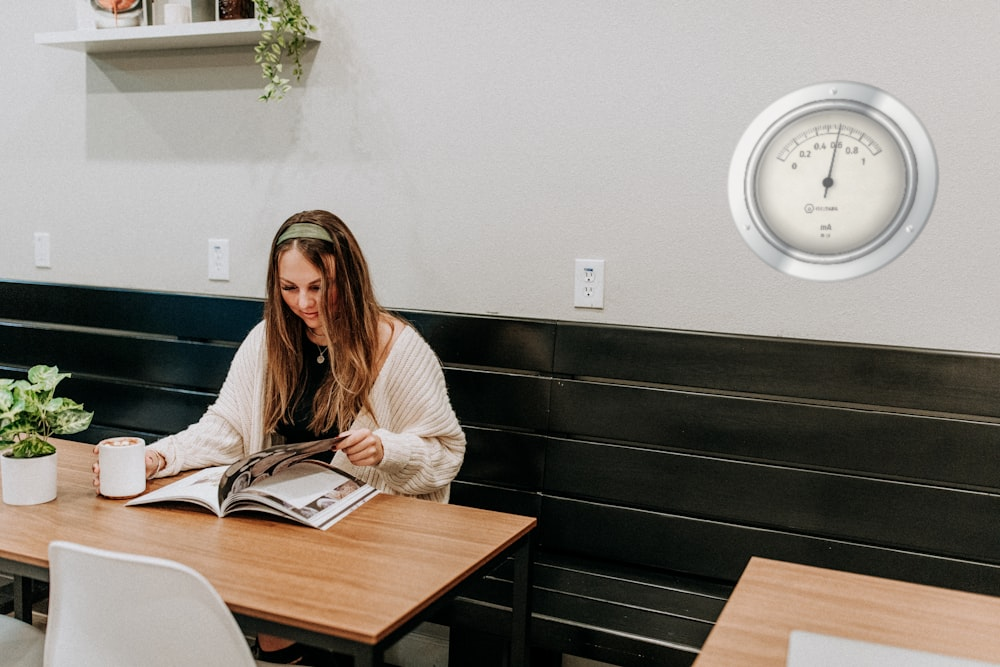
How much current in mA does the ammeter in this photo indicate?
0.6 mA
